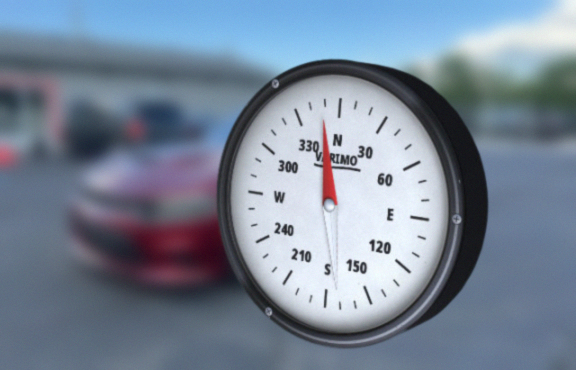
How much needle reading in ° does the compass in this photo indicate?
350 °
